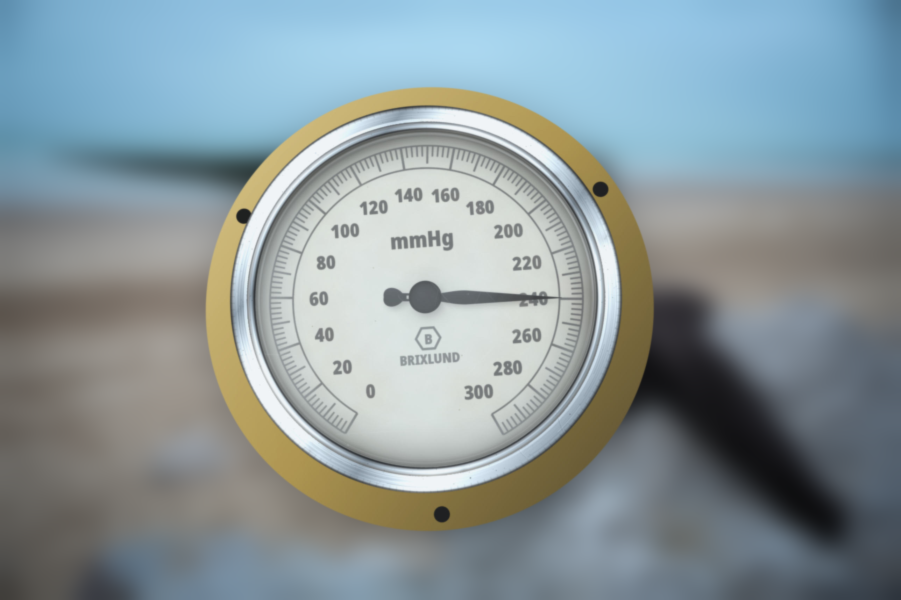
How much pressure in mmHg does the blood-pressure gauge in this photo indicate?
240 mmHg
